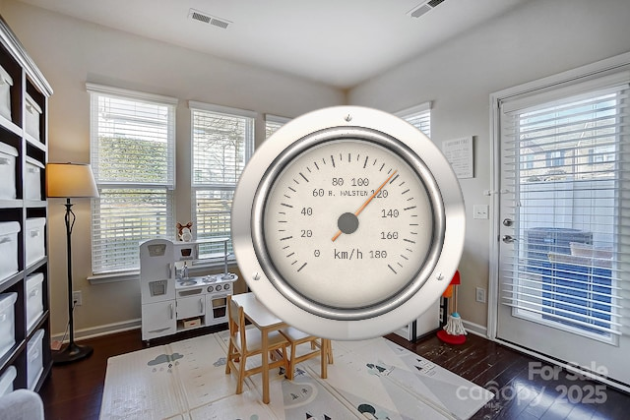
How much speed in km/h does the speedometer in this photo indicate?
117.5 km/h
